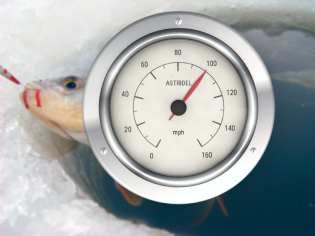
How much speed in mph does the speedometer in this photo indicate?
100 mph
